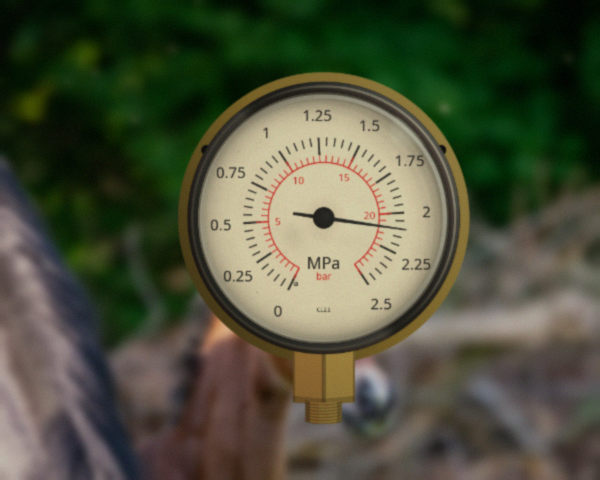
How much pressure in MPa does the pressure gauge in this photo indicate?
2.1 MPa
